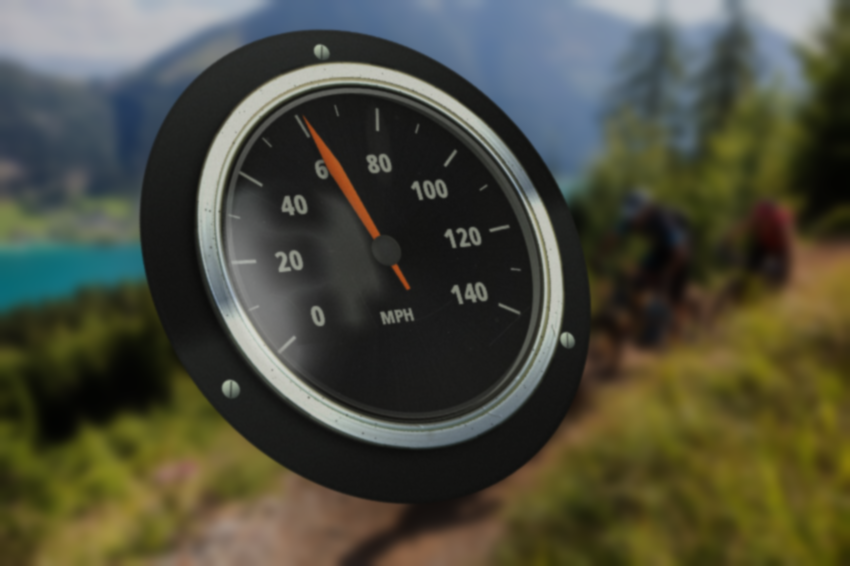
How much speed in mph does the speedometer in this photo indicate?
60 mph
